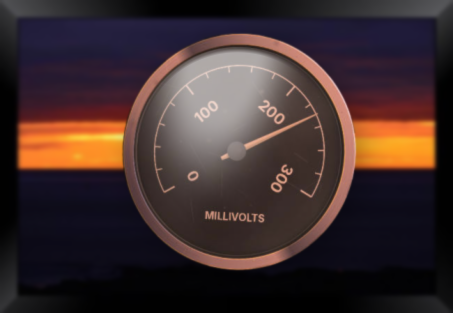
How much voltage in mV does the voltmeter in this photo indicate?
230 mV
